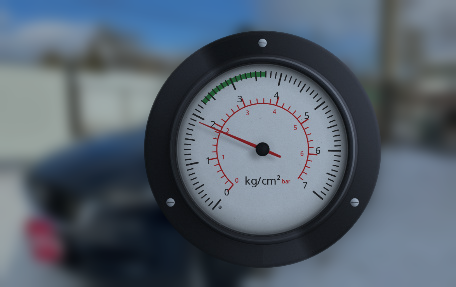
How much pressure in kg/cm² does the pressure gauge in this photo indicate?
1.9 kg/cm²
